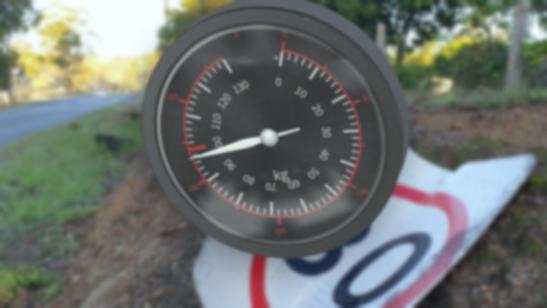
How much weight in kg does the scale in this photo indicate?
98 kg
